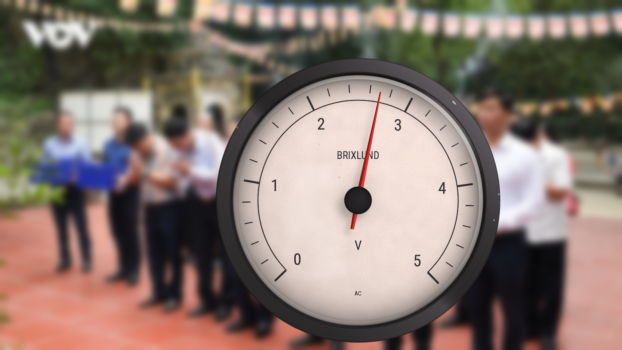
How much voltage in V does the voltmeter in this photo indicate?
2.7 V
